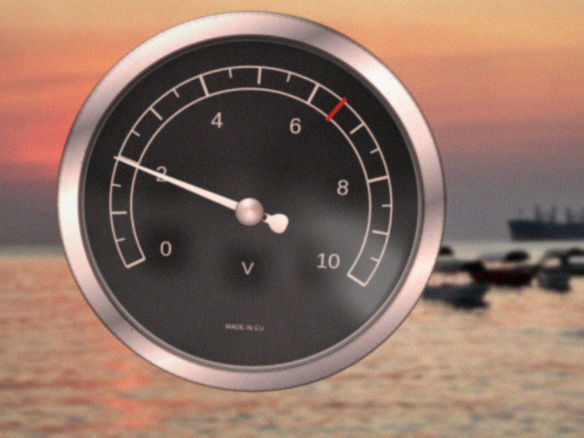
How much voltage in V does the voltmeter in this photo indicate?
2 V
